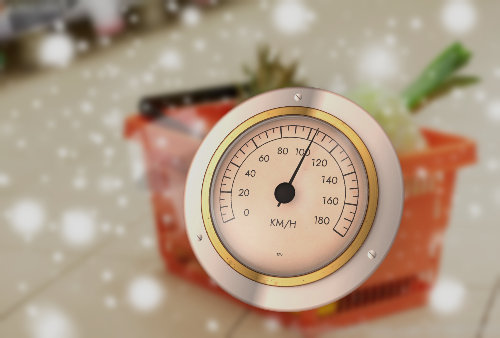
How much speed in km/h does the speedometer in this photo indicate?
105 km/h
